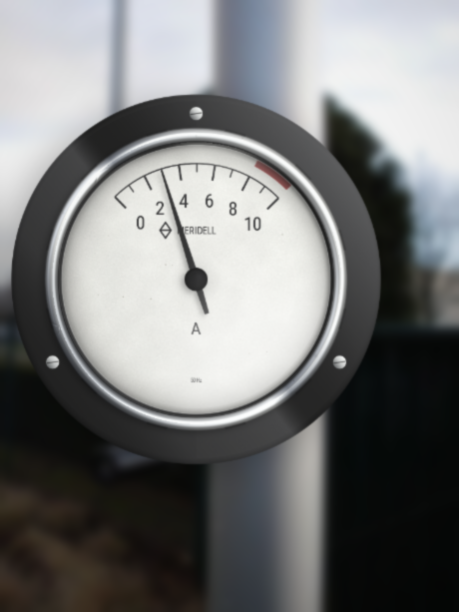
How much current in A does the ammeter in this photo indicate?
3 A
